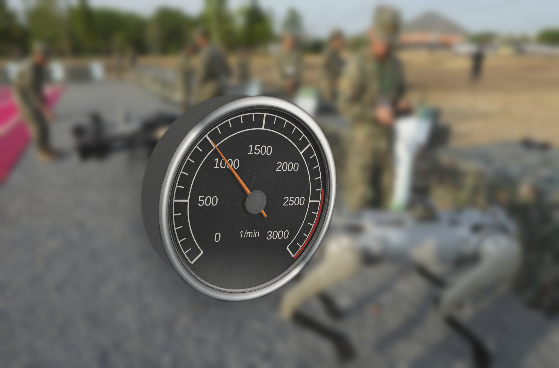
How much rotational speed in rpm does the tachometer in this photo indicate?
1000 rpm
